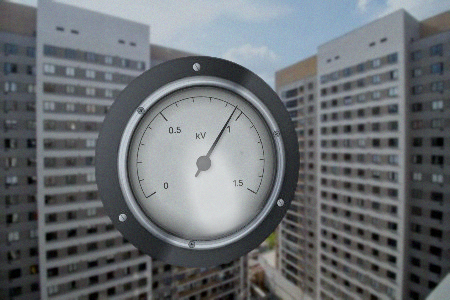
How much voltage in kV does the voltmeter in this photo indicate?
0.95 kV
